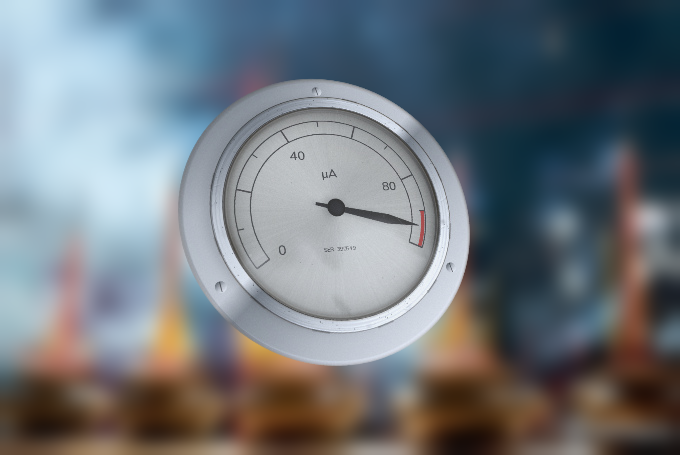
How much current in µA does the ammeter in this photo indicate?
95 µA
